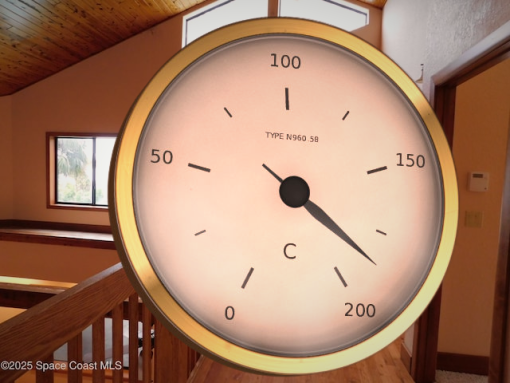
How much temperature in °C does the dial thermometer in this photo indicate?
187.5 °C
